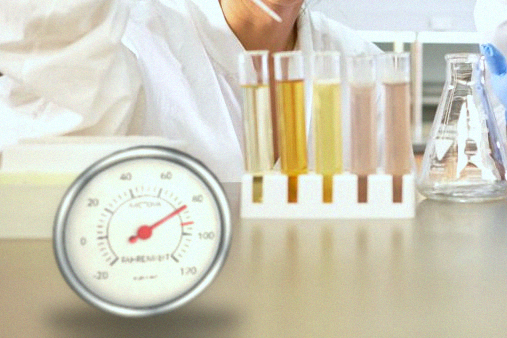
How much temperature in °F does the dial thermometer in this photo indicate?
80 °F
